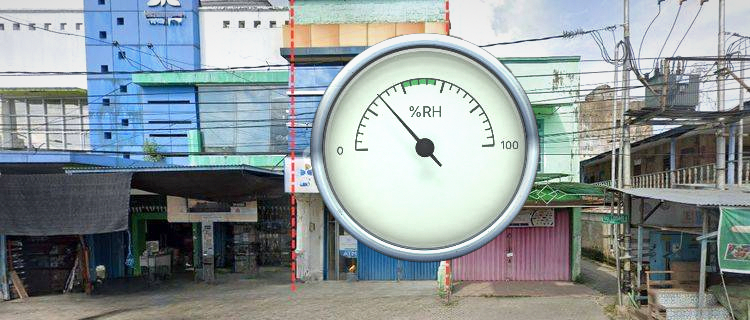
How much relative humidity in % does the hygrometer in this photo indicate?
28 %
